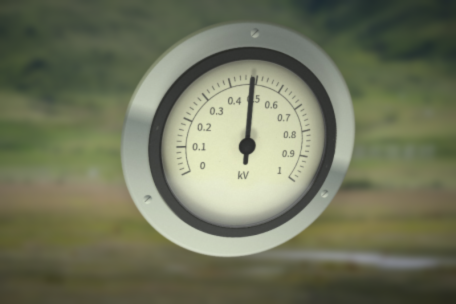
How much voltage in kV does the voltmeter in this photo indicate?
0.48 kV
